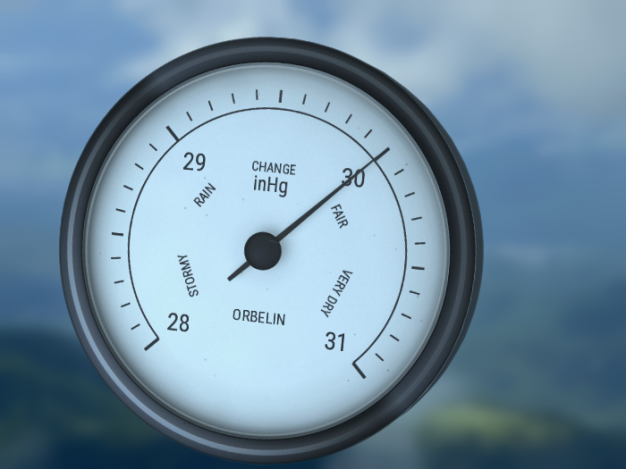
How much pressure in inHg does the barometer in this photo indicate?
30 inHg
